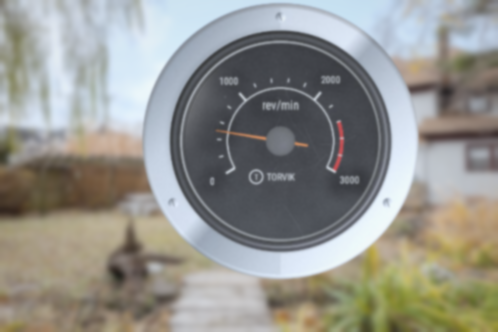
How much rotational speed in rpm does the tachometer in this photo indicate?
500 rpm
